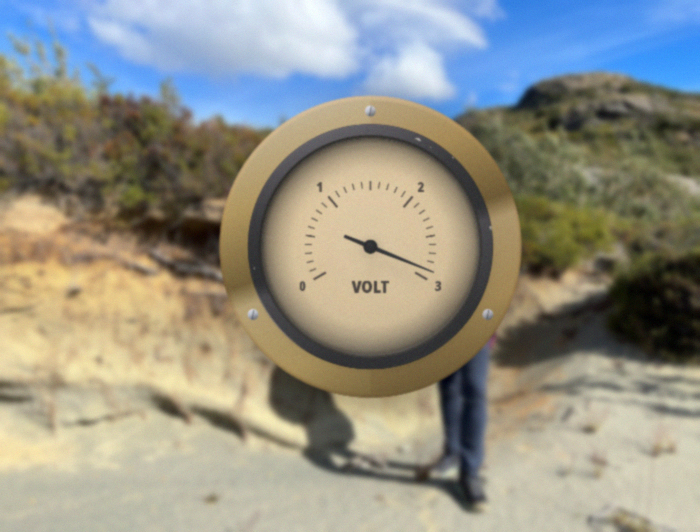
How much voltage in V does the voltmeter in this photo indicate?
2.9 V
